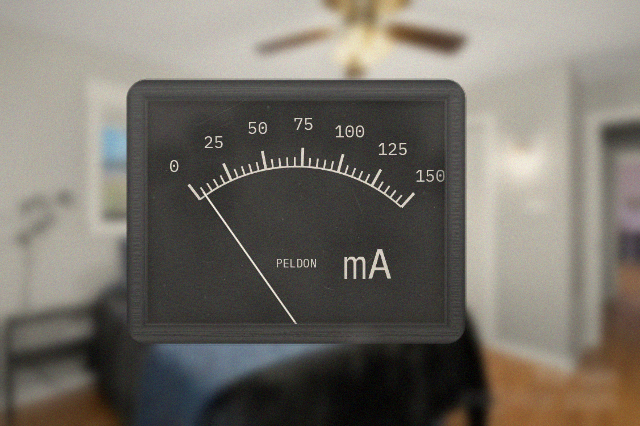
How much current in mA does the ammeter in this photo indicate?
5 mA
